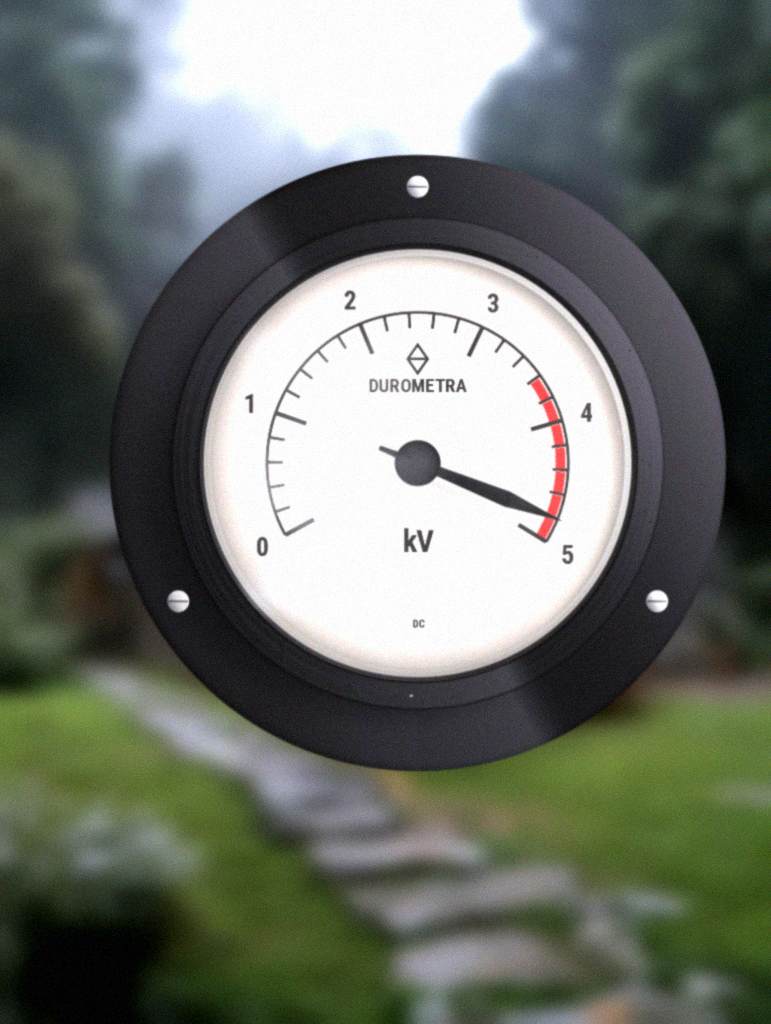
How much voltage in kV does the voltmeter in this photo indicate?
4.8 kV
